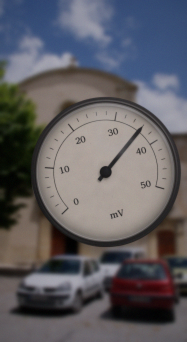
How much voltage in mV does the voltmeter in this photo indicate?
36 mV
